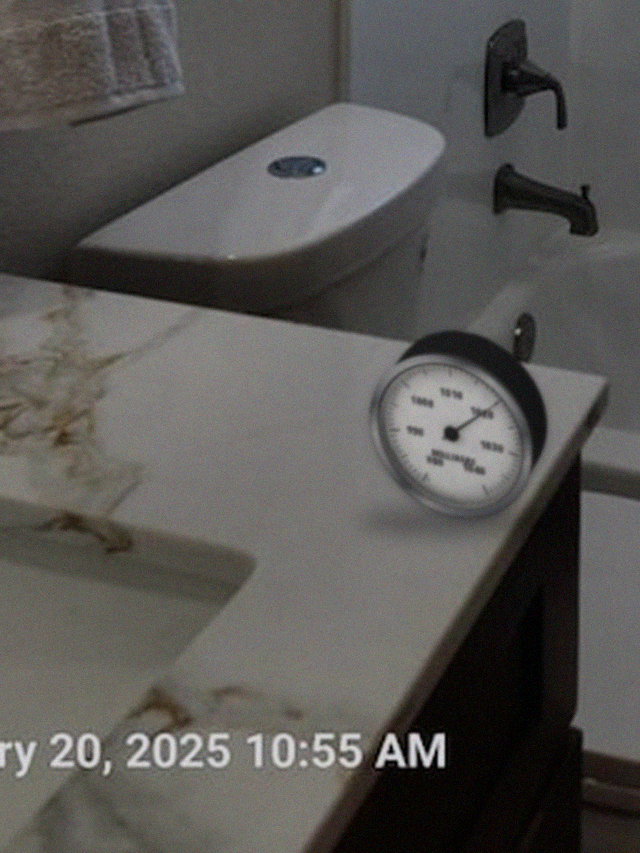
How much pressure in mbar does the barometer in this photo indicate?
1020 mbar
